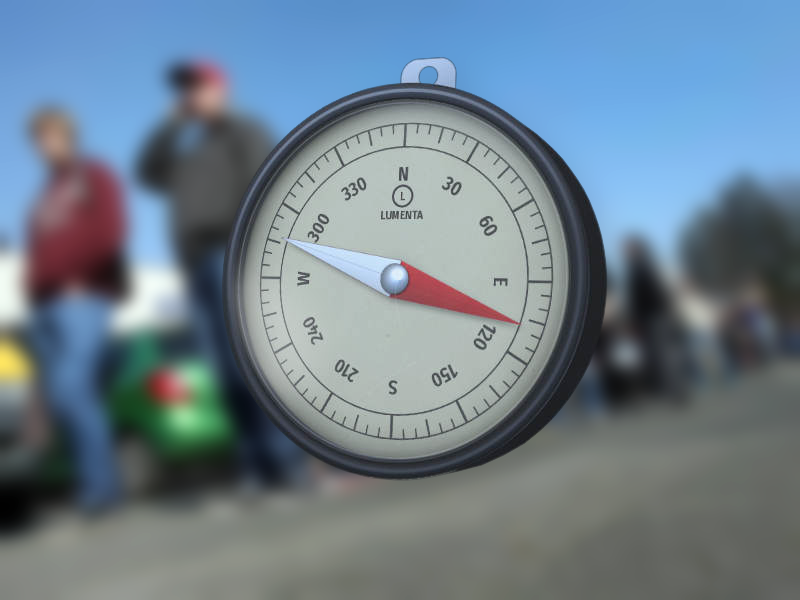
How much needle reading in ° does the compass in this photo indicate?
107.5 °
